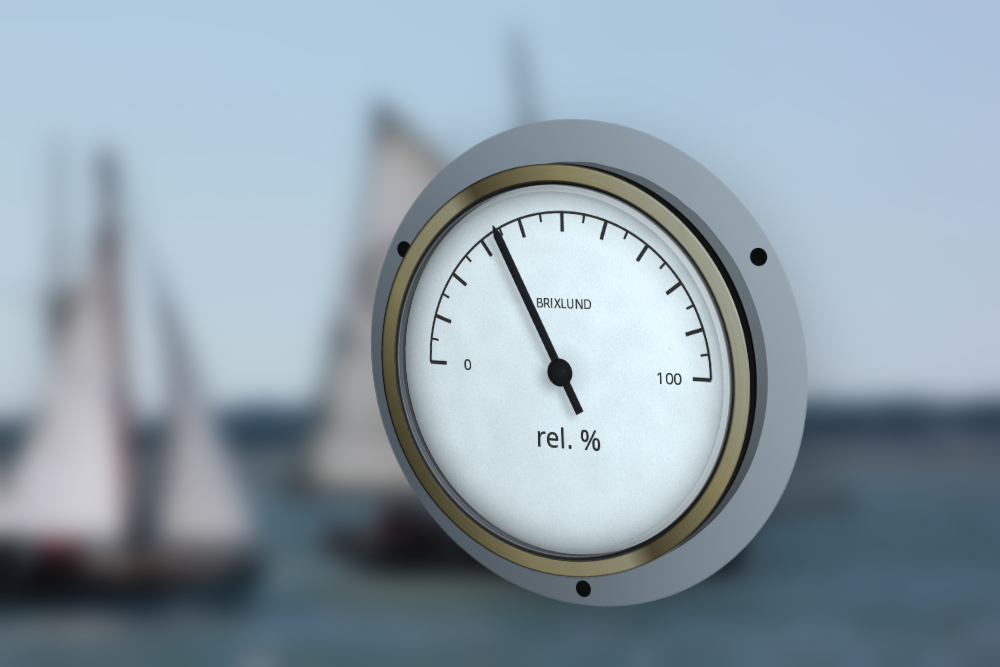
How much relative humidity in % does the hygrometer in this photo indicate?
35 %
